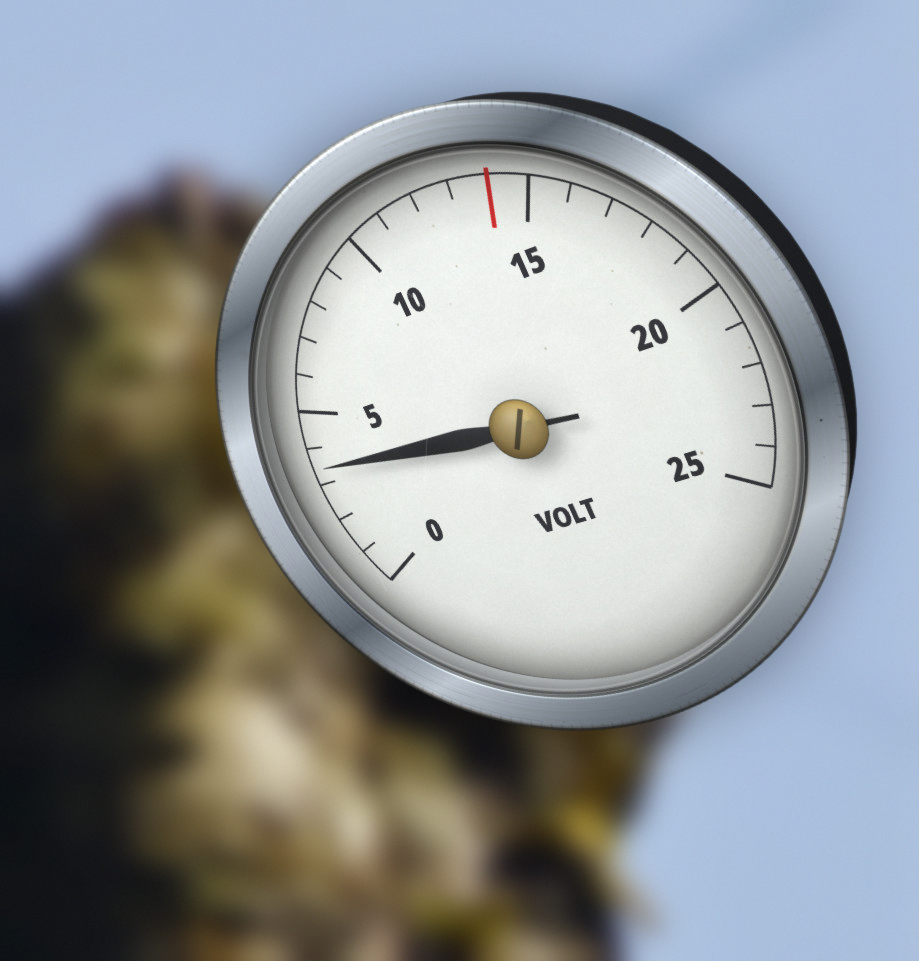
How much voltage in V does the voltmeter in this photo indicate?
3.5 V
